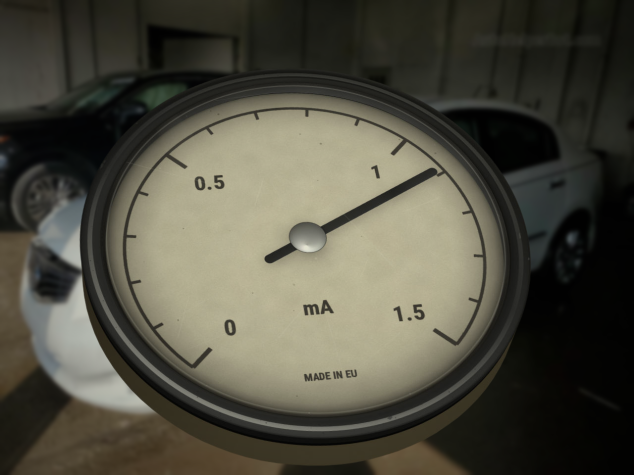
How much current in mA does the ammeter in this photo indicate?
1.1 mA
